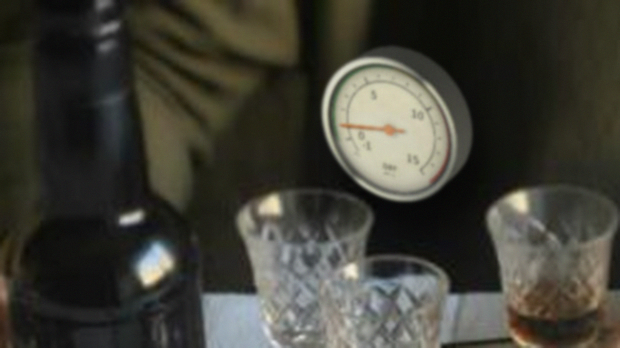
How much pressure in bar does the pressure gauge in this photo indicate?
1 bar
